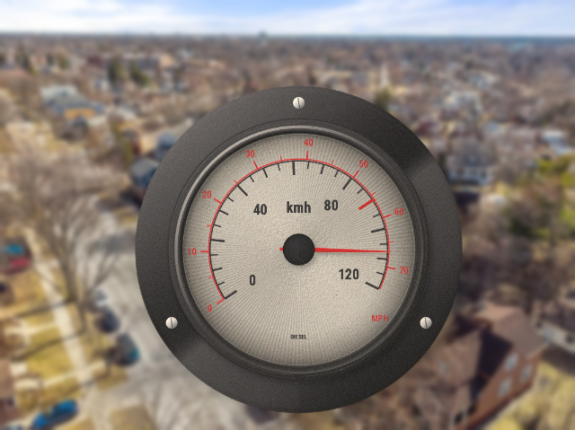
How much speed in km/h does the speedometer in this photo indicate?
107.5 km/h
